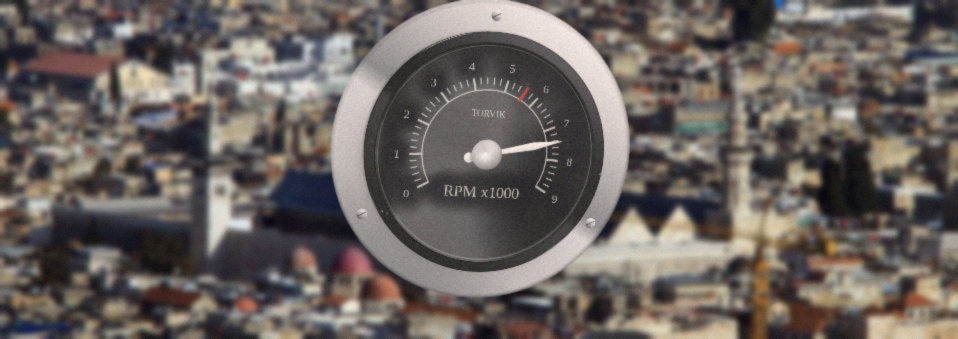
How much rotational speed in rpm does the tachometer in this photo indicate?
7400 rpm
